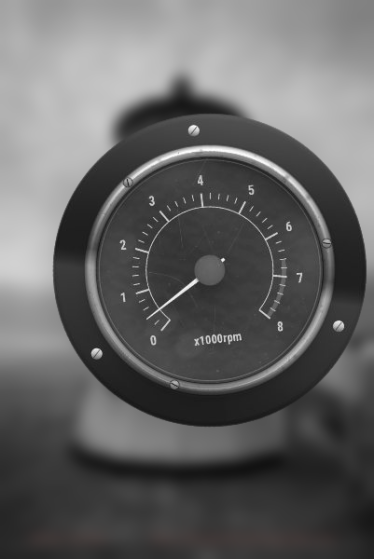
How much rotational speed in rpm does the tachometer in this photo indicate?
400 rpm
